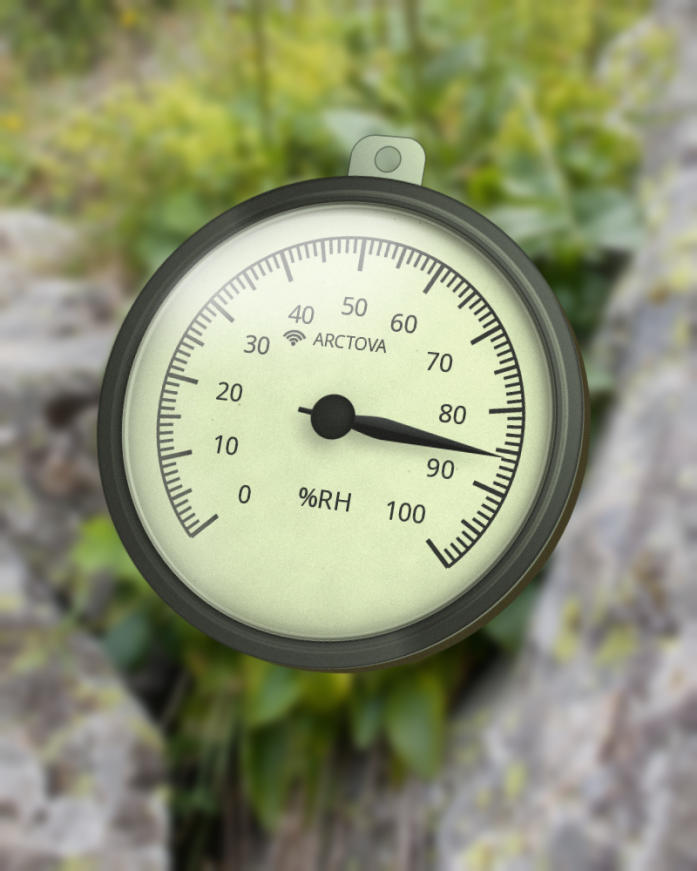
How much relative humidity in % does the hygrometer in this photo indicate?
86 %
